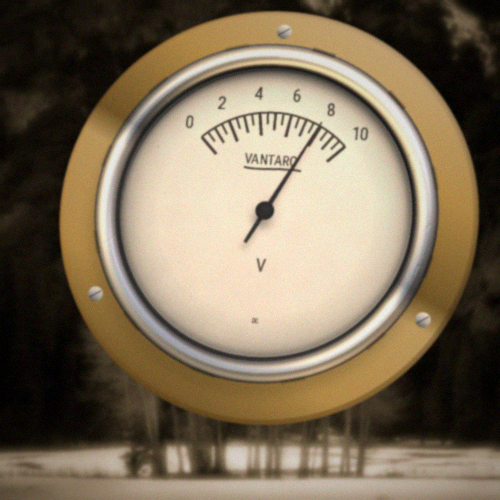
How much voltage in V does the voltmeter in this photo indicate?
8 V
